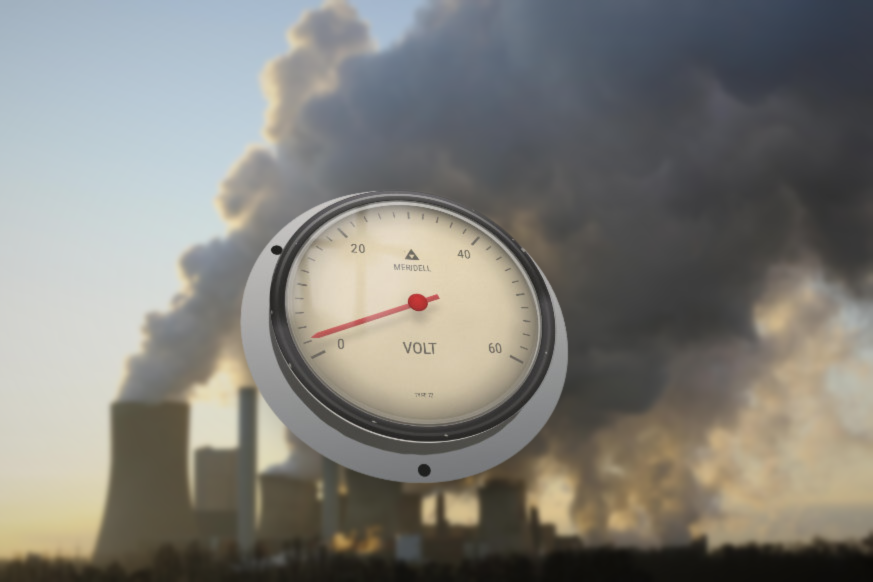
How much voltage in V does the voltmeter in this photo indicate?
2 V
